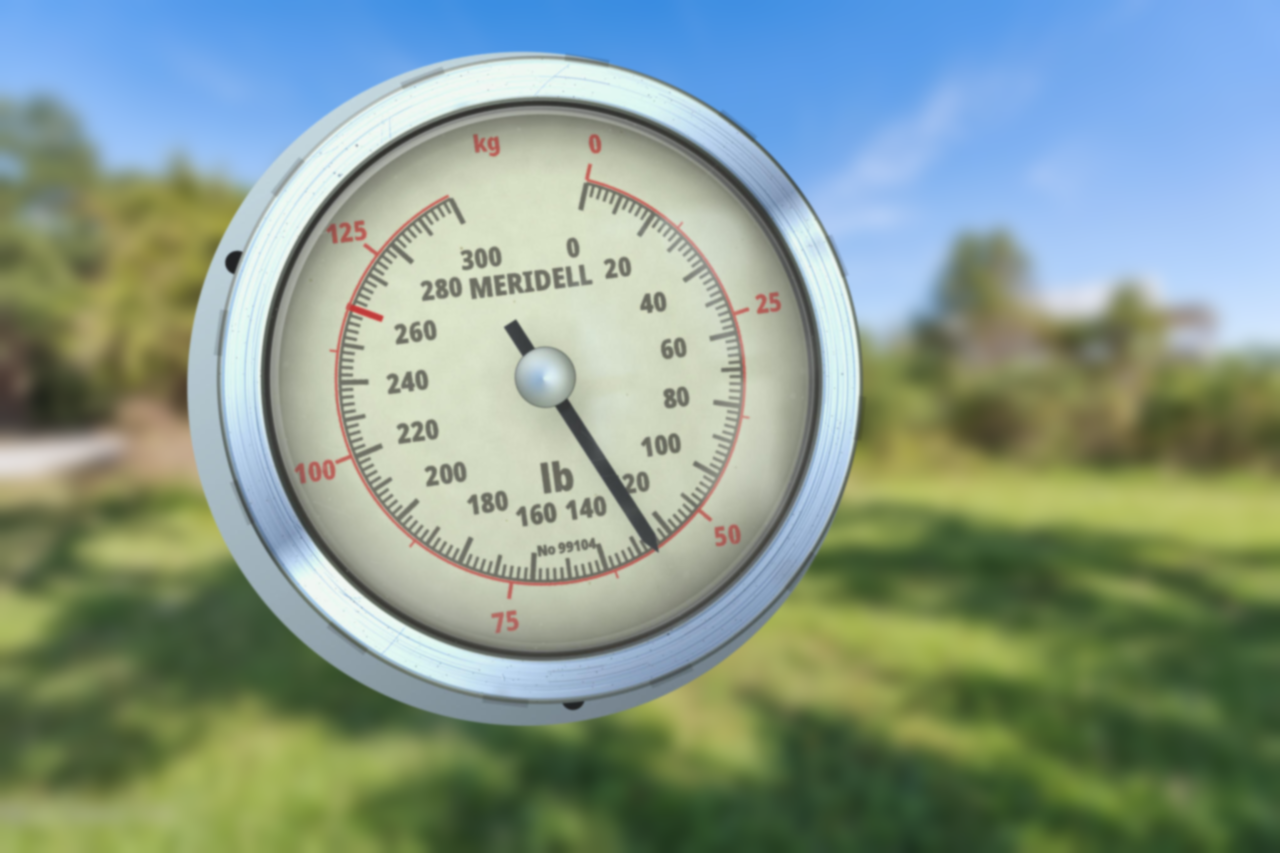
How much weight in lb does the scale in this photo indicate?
126 lb
